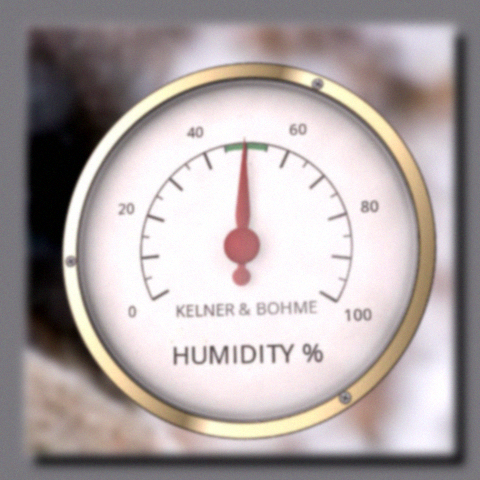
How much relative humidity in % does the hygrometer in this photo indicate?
50 %
